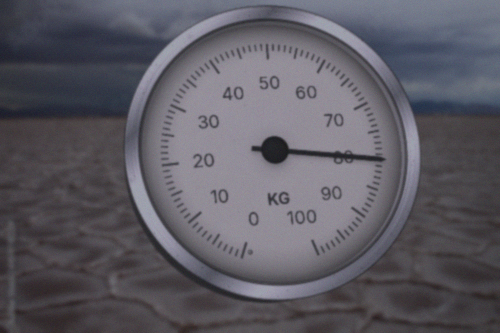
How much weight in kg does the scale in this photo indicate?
80 kg
